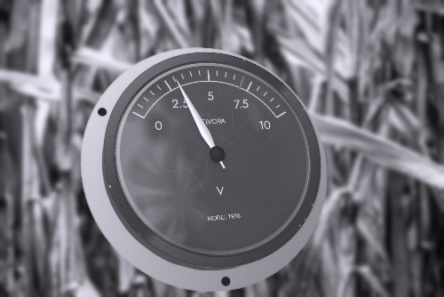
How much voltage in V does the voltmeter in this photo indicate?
3 V
